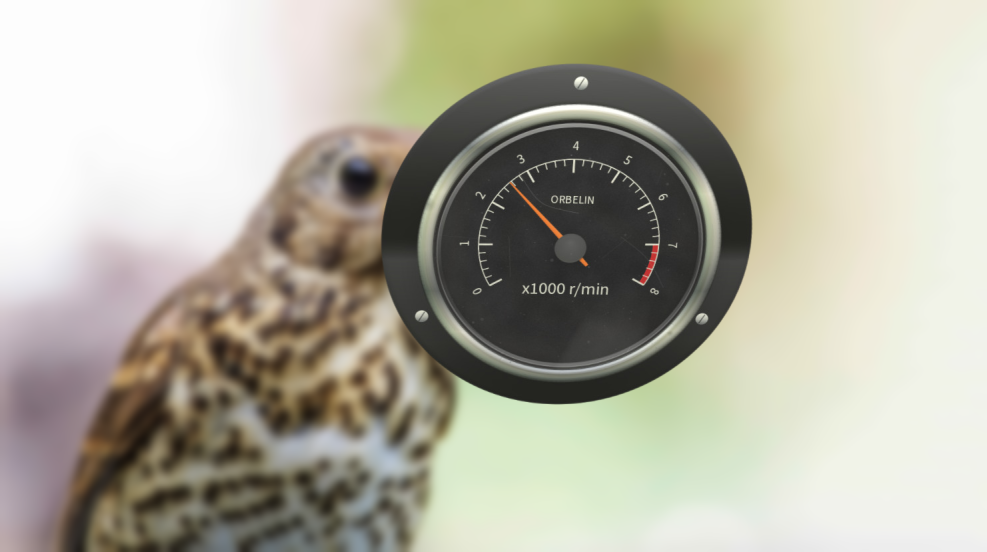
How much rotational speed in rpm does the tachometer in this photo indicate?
2600 rpm
